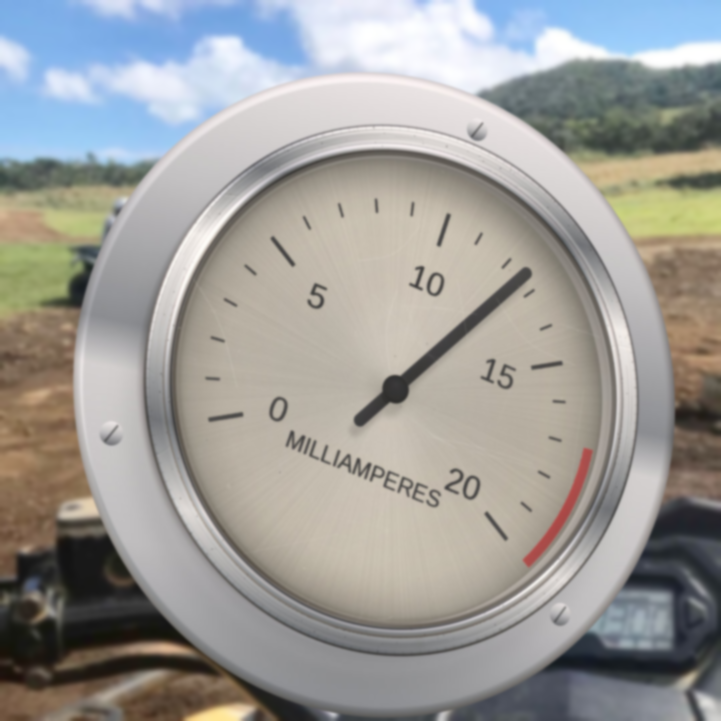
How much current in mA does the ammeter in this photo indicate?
12.5 mA
